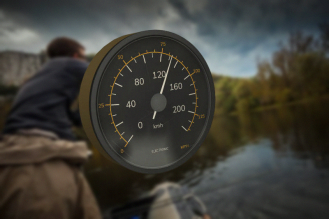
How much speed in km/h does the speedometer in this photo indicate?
130 km/h
